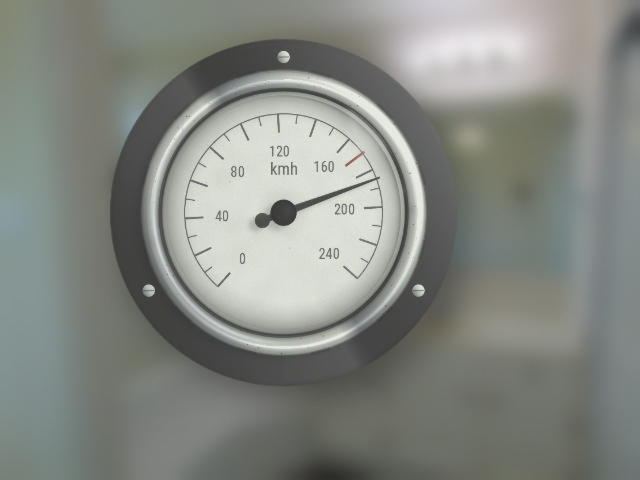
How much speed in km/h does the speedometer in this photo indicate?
185 km/h
